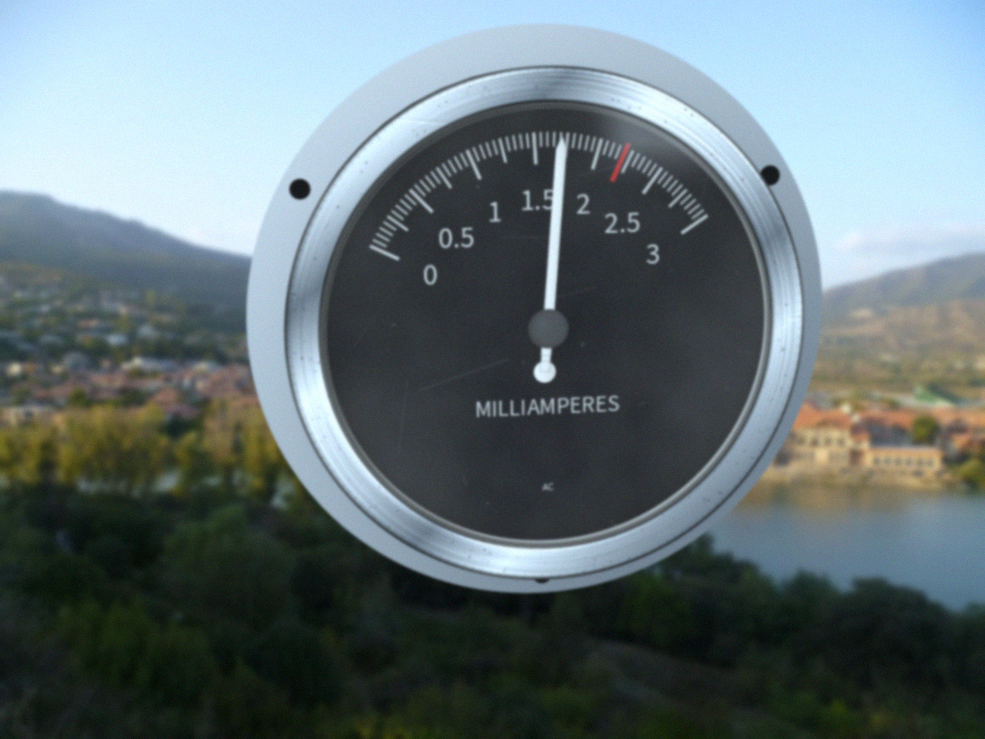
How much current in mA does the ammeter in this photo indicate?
1.7 mA
